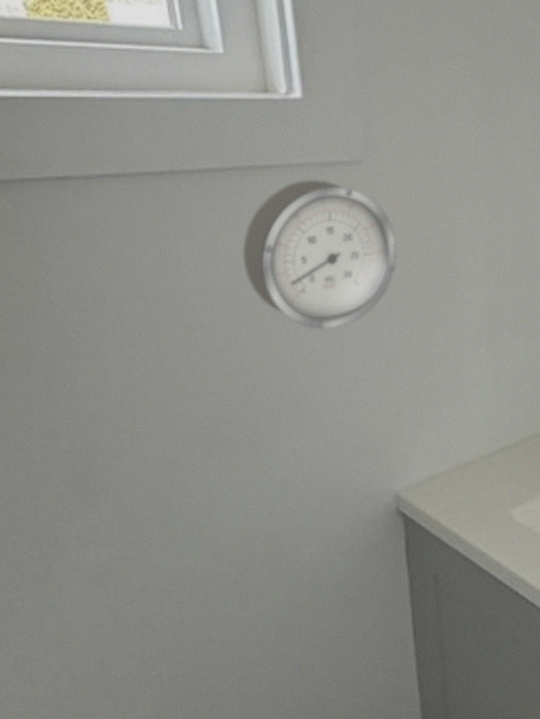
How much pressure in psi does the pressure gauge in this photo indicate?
2 psi
